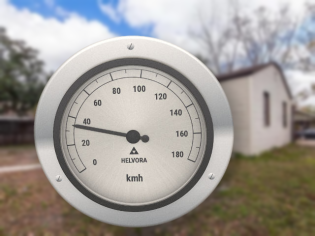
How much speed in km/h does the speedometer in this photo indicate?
35 km/h
